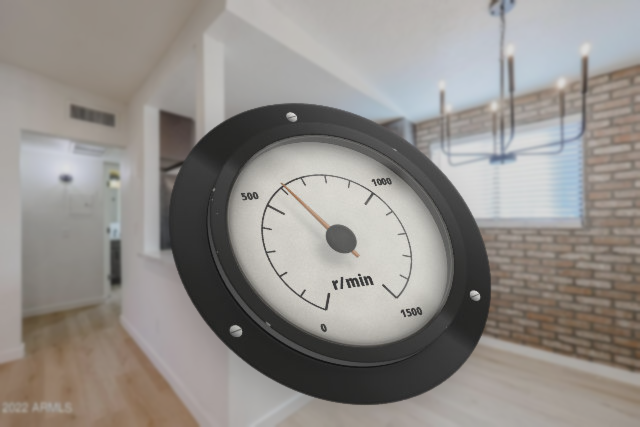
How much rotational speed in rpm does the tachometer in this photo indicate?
600 rpm
